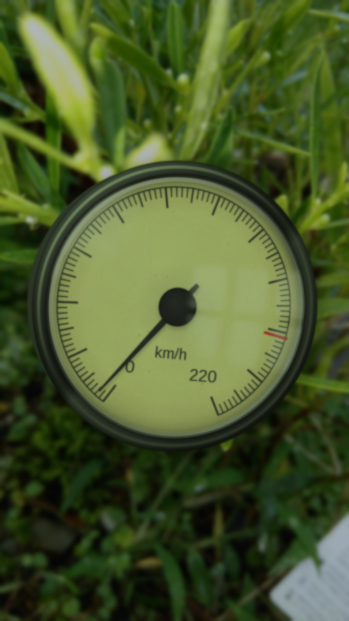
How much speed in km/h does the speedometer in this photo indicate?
4 km/h
